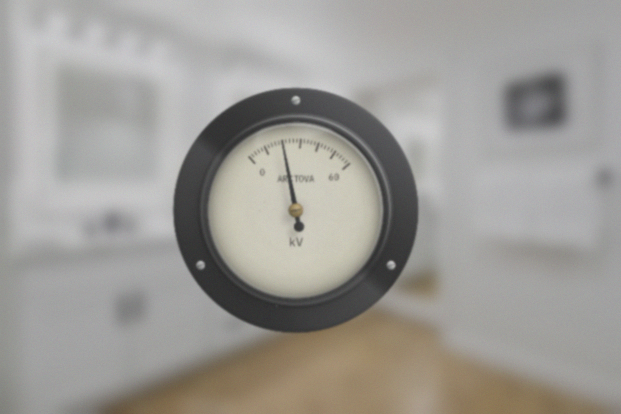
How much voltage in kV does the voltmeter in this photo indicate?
20 kV
